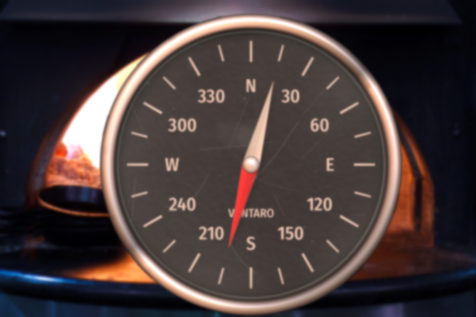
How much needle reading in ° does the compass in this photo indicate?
195 °
